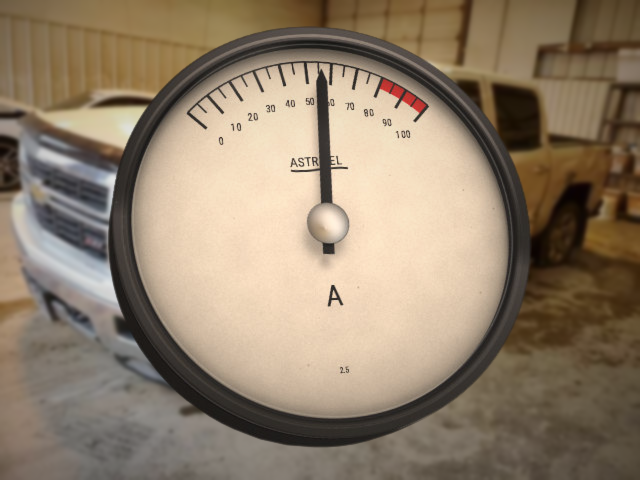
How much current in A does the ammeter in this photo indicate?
55 A
